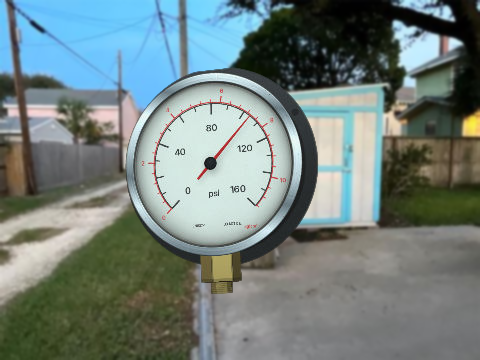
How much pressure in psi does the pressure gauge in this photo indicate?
105 psi
